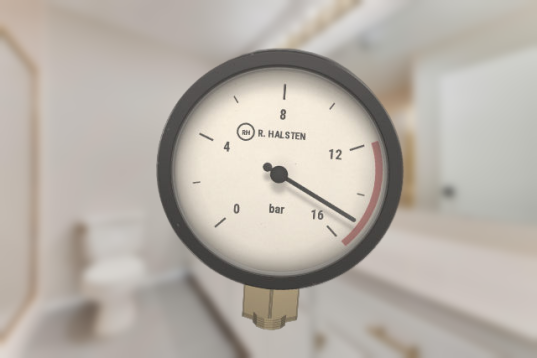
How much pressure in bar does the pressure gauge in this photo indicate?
15 bar
